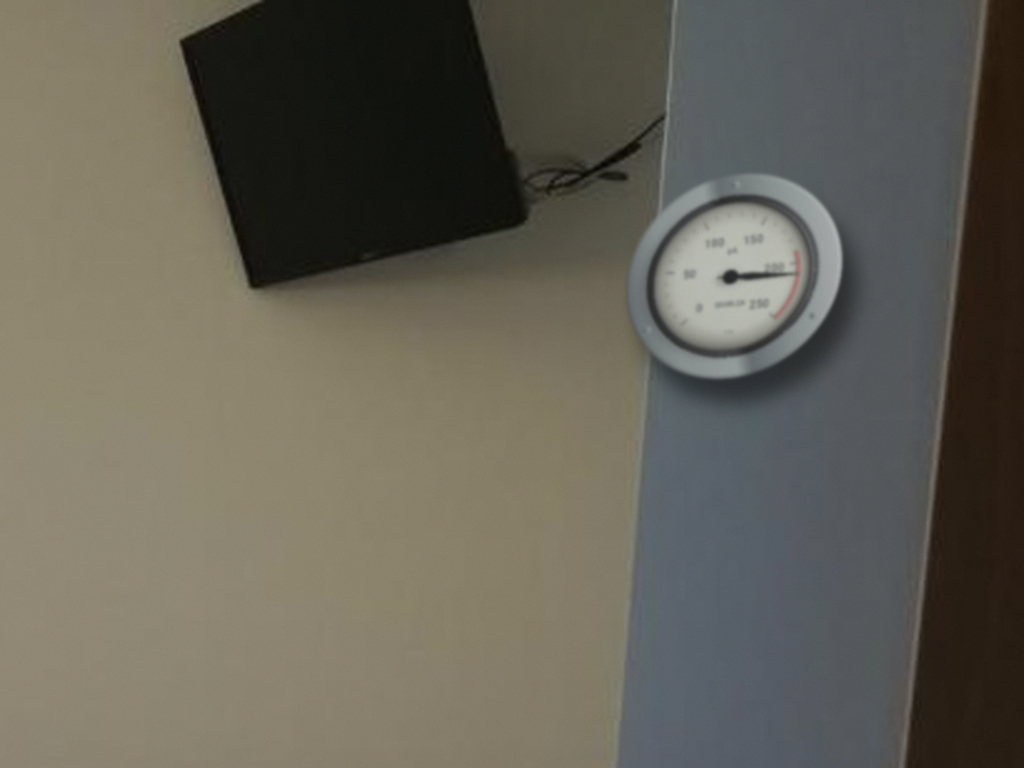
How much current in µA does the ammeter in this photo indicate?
210 µA
